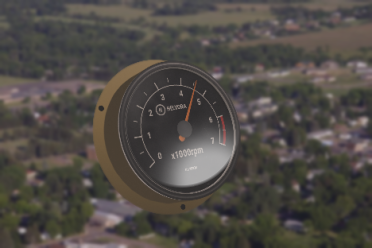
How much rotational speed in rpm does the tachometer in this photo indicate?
4500 rpm
